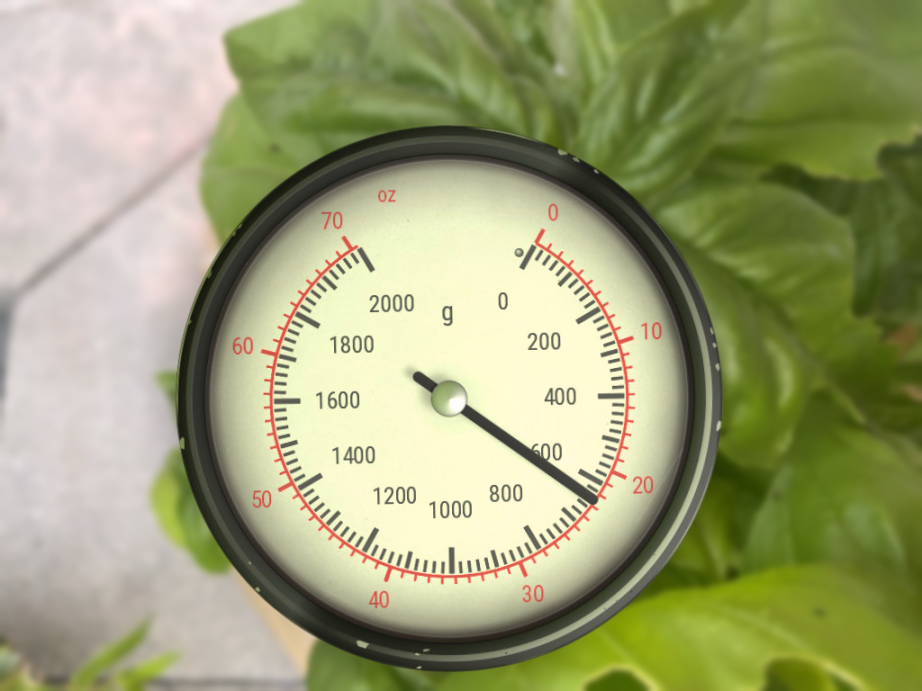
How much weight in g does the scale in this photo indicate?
640 g
